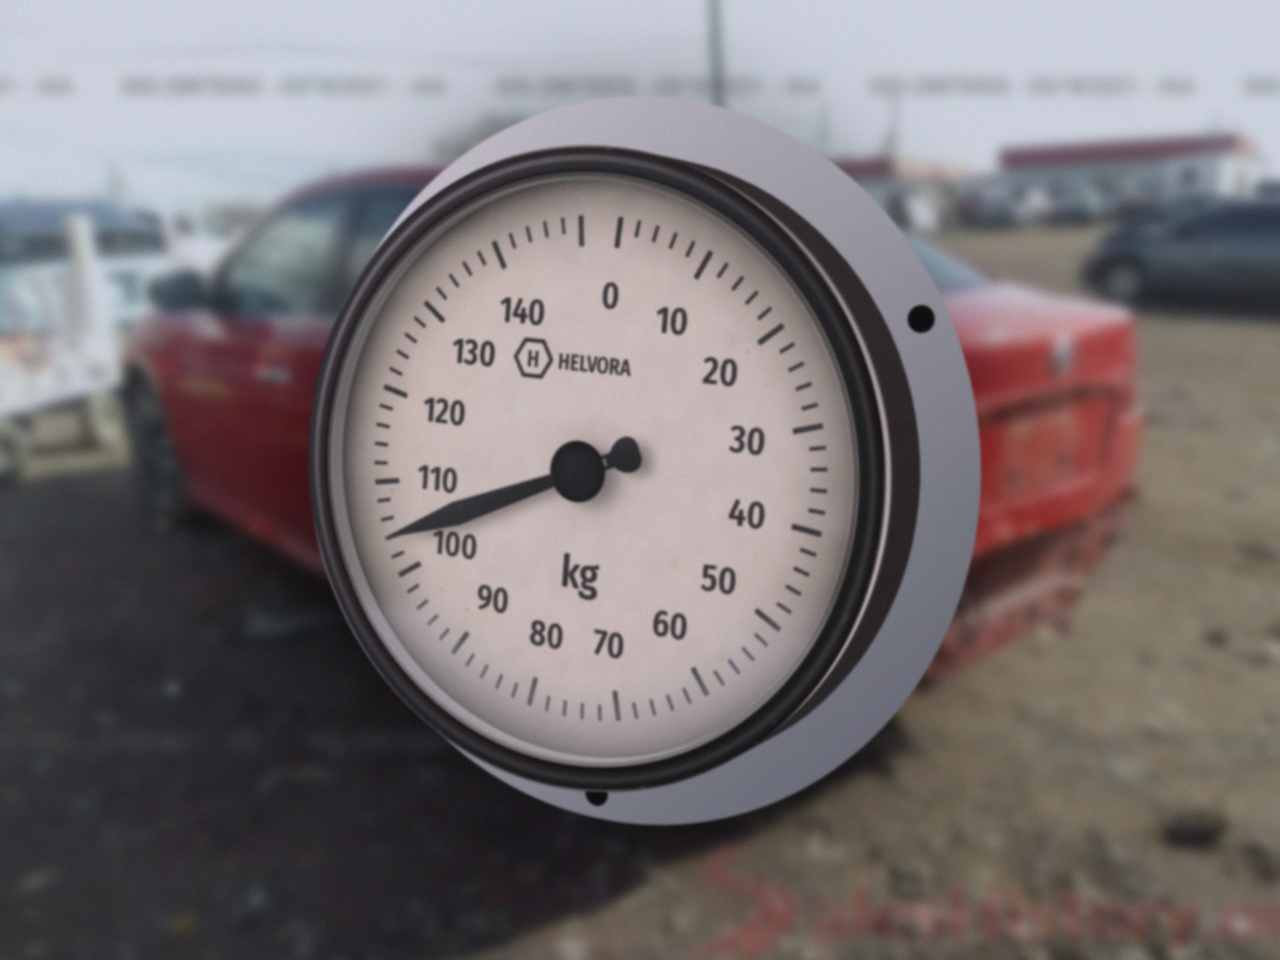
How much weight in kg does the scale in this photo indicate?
104 kg
